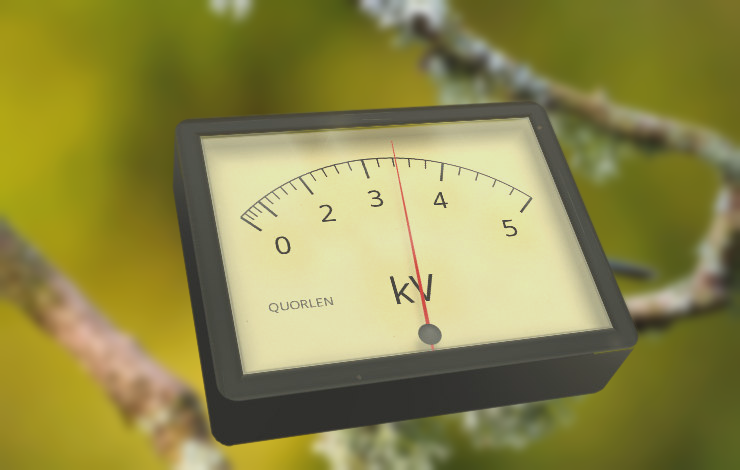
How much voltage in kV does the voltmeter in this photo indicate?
3.4 kV
